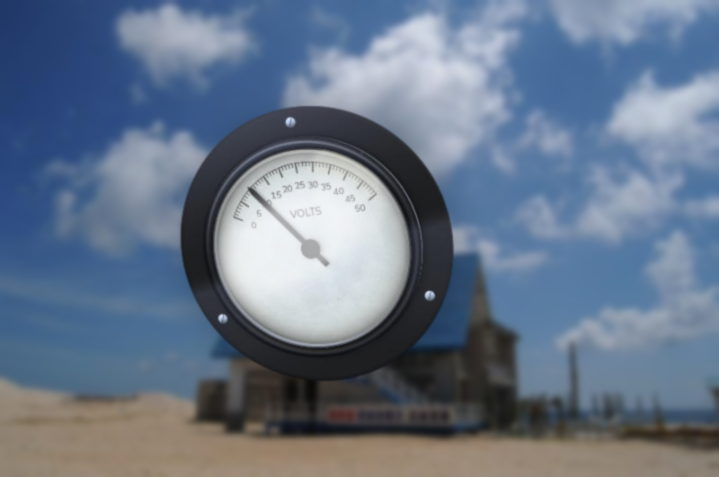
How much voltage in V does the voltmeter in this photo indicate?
10 V
